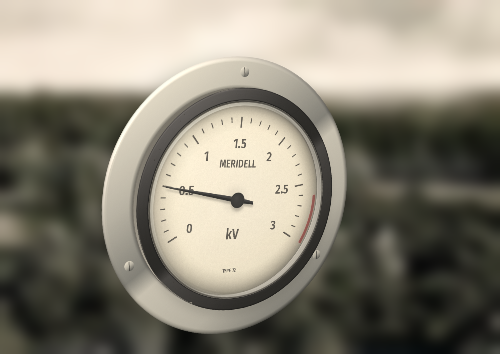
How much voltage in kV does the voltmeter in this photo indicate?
0.5 kV
